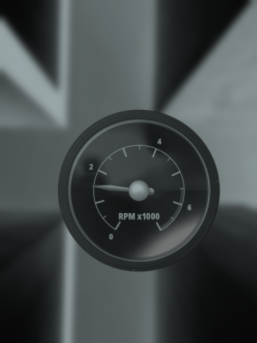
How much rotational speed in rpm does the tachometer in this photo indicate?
1500 rpm
